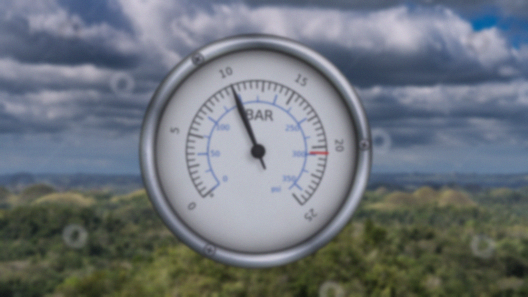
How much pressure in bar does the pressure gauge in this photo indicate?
10 bar
